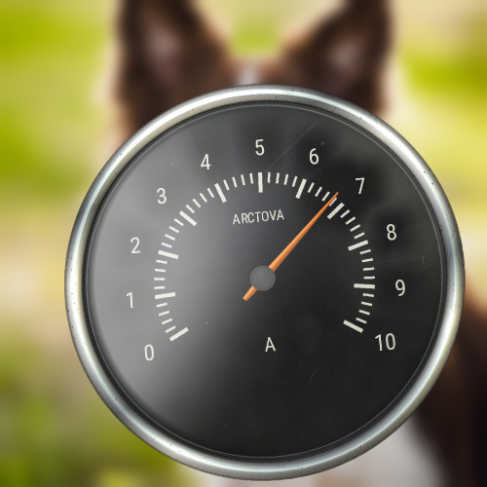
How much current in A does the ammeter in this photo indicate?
6.8 A
